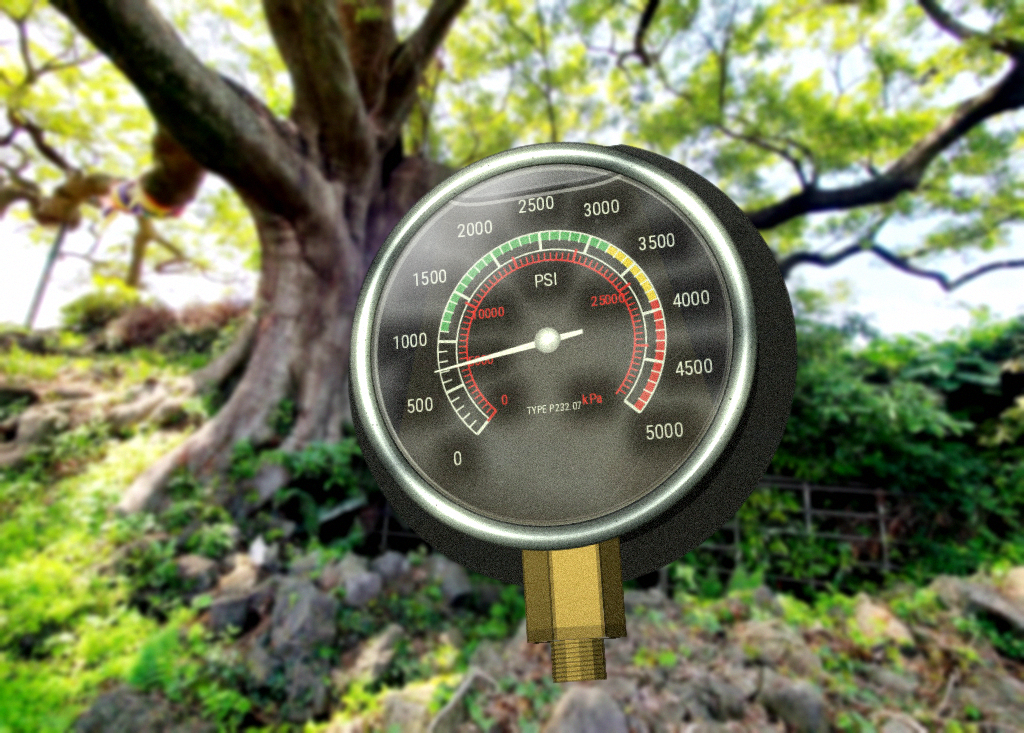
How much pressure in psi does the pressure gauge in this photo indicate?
700 psi
